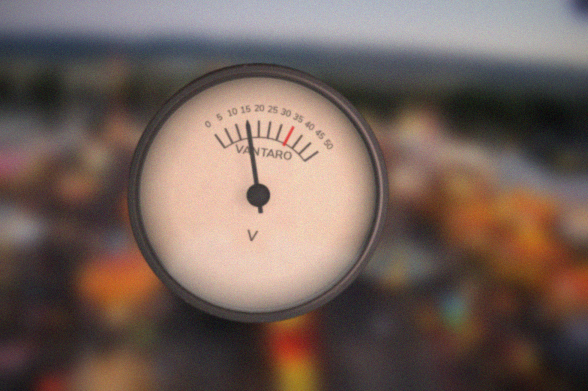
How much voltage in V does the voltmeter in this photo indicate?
15 V
